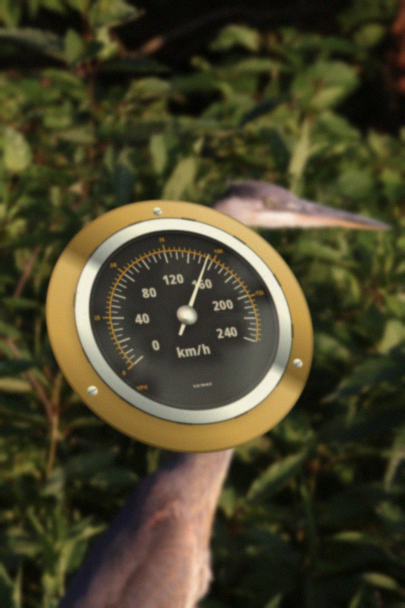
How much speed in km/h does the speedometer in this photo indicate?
155 km/h
